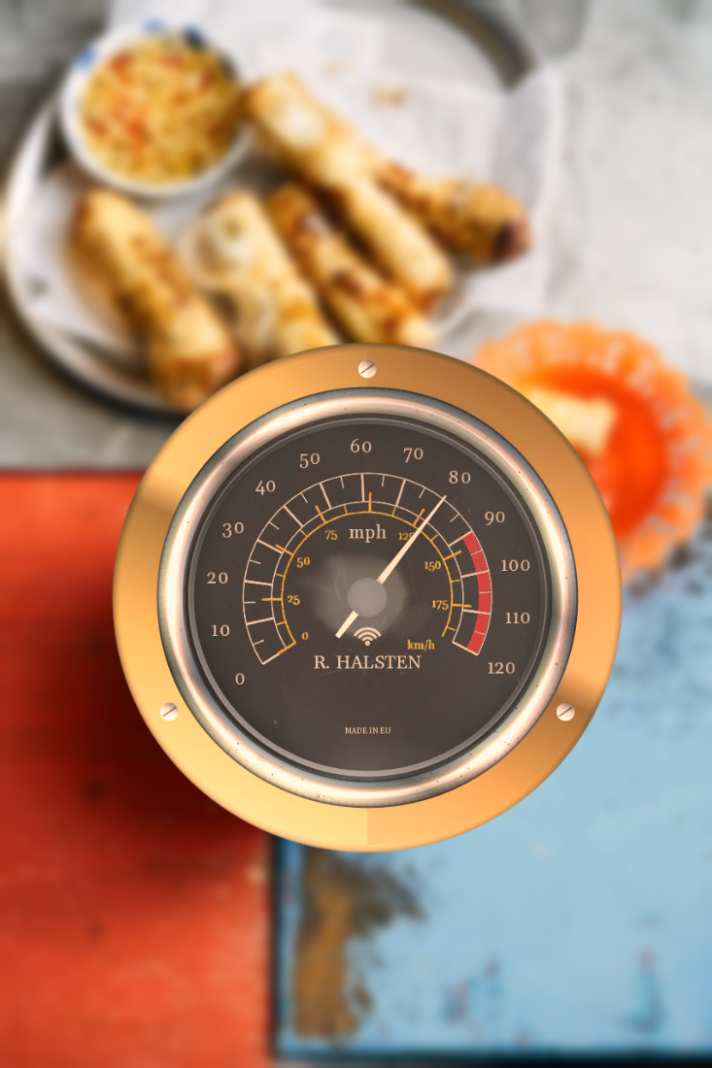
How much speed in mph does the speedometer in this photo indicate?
80 mph
